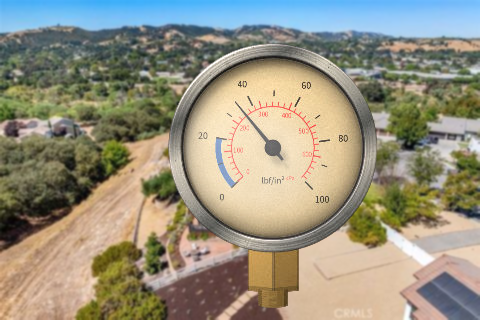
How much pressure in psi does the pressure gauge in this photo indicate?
35 psi
